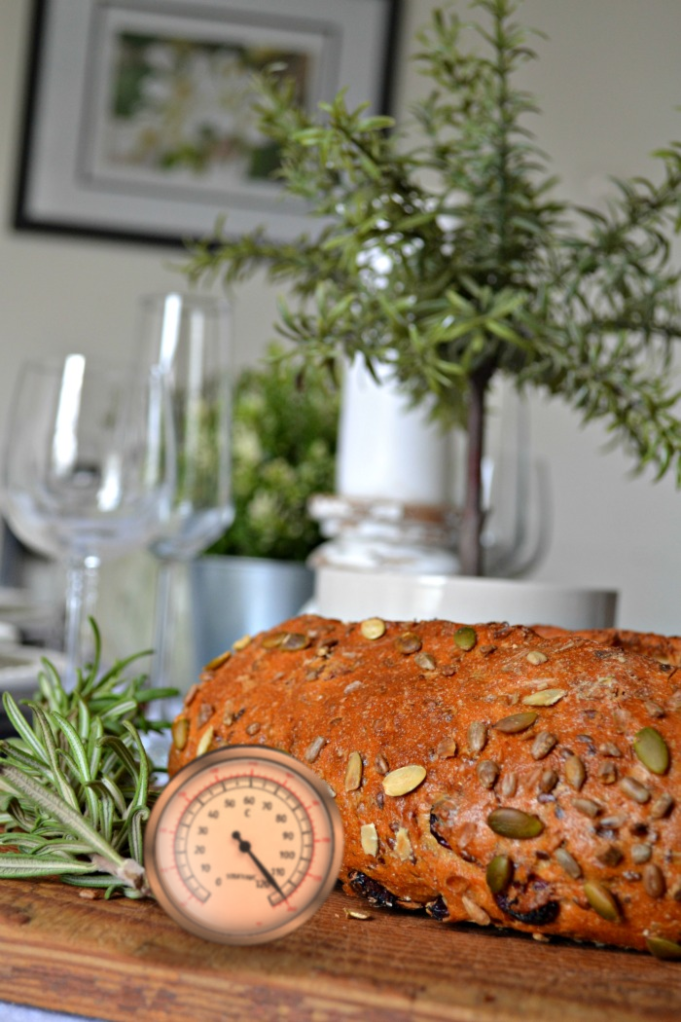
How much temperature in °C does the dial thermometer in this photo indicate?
115 °C
